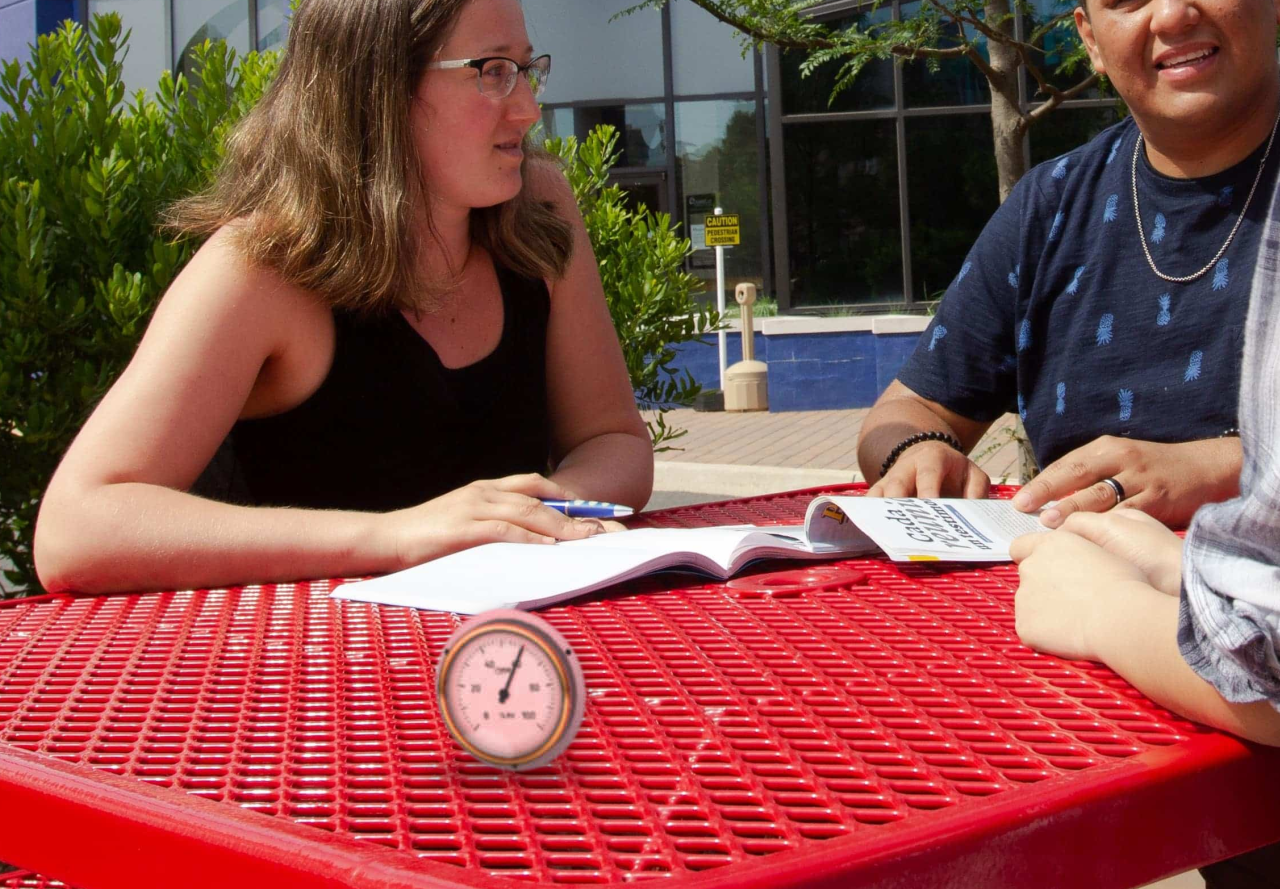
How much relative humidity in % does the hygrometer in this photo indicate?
60 %
